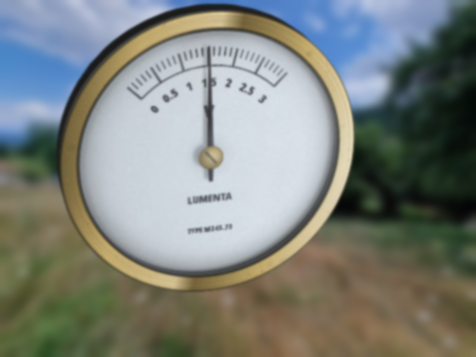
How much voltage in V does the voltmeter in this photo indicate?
1.5 V
